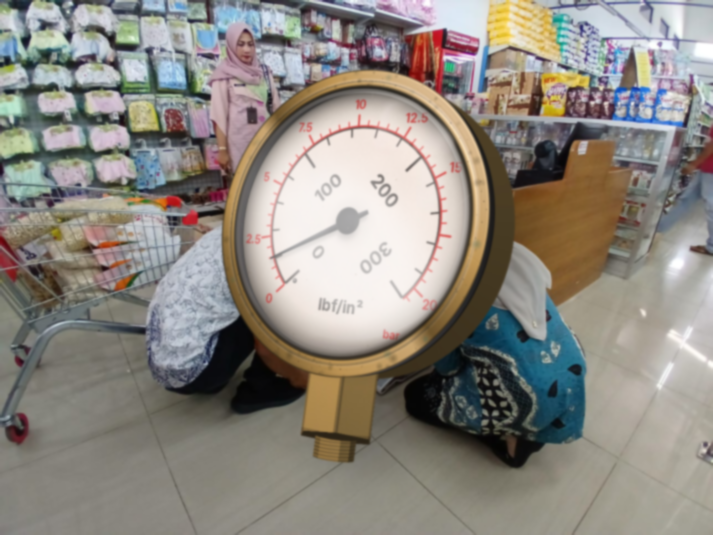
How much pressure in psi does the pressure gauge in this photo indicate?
20 psi
